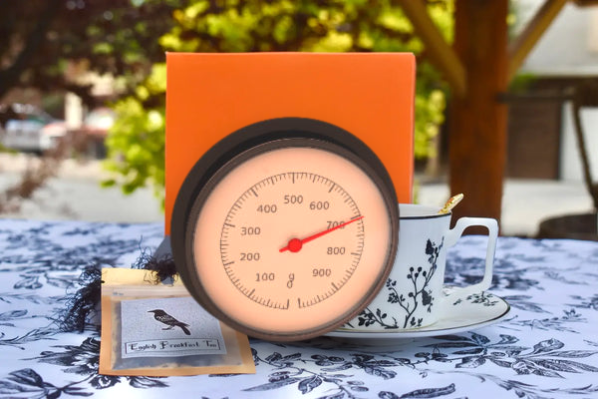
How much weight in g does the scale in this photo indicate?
700 g
